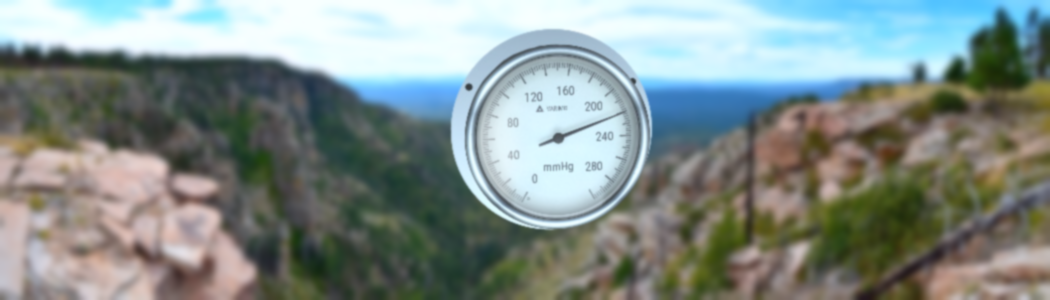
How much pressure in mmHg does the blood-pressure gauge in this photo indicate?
220 mmHg
